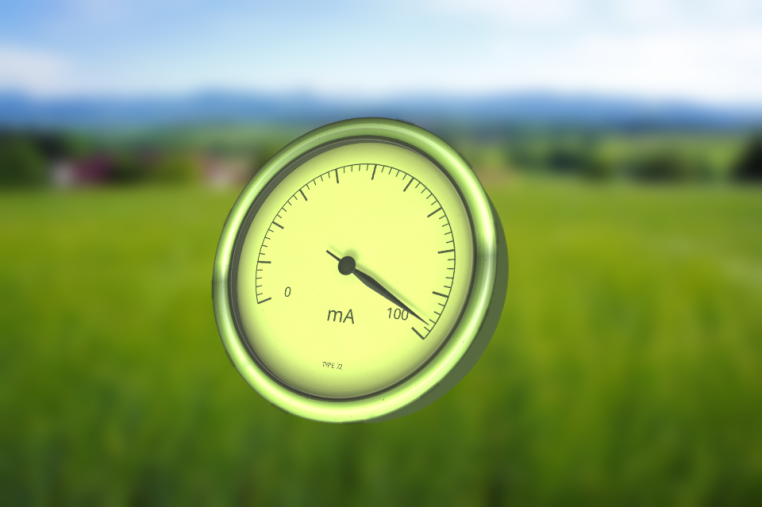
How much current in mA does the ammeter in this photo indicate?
97 mA
